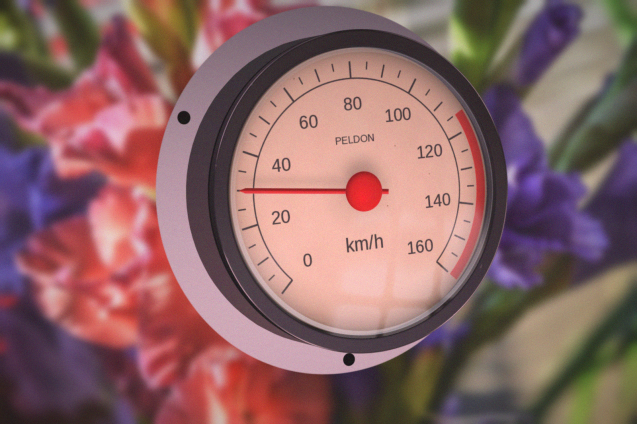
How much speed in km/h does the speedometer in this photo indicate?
30 km/h
